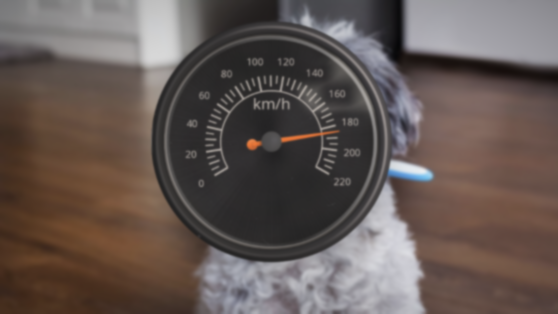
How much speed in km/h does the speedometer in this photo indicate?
185 km/h
